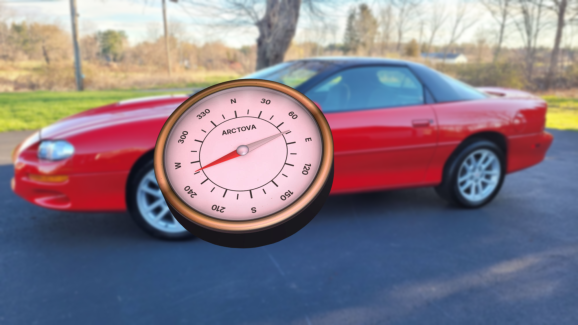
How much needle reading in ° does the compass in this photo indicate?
255 °
